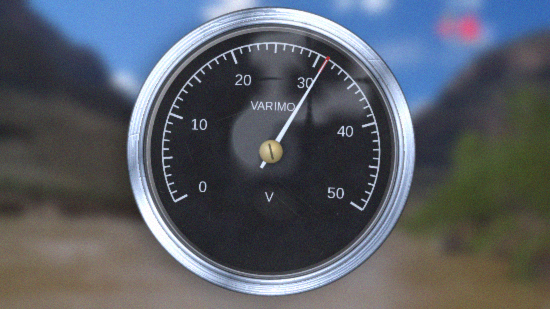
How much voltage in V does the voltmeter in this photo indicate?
31 V
